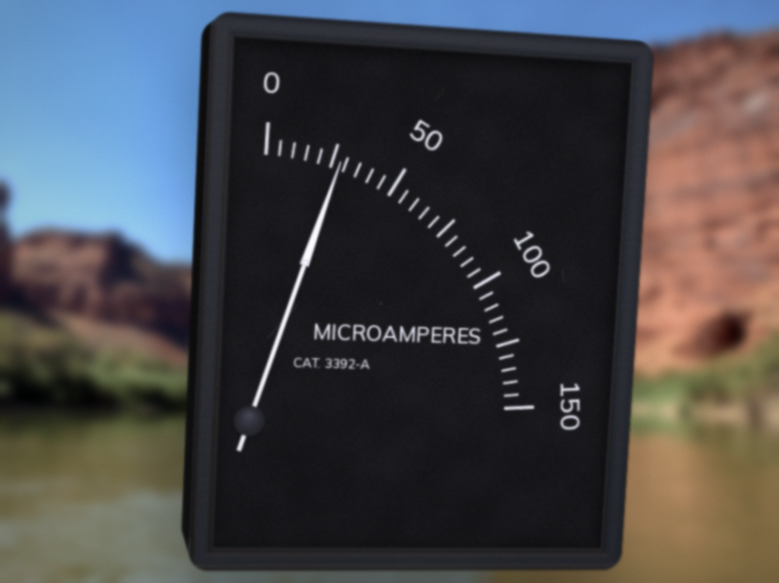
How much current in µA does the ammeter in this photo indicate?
27.5 µA
